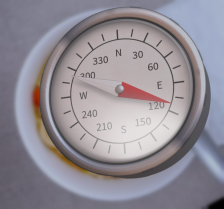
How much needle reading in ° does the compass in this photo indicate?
112.5 °
